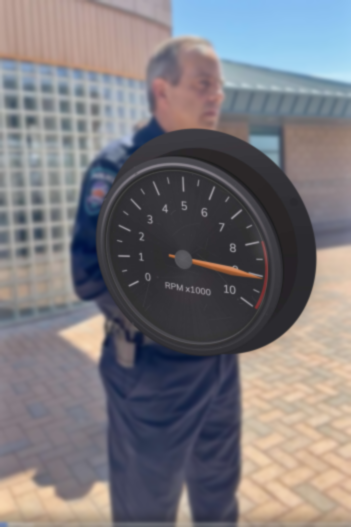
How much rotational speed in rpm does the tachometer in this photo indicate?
9000 rpm
